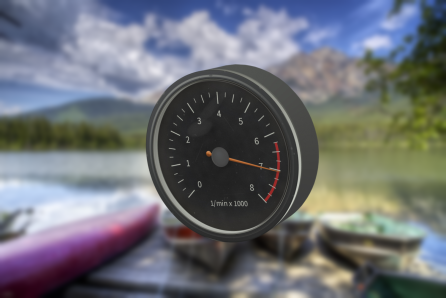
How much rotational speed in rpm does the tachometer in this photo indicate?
7000 rpm
